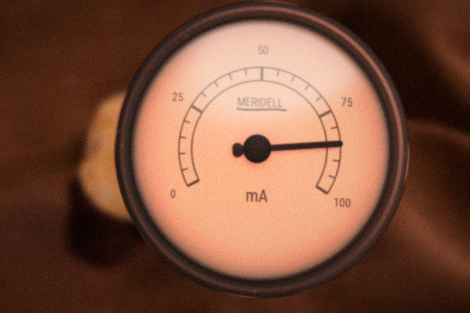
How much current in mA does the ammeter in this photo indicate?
85 mA
